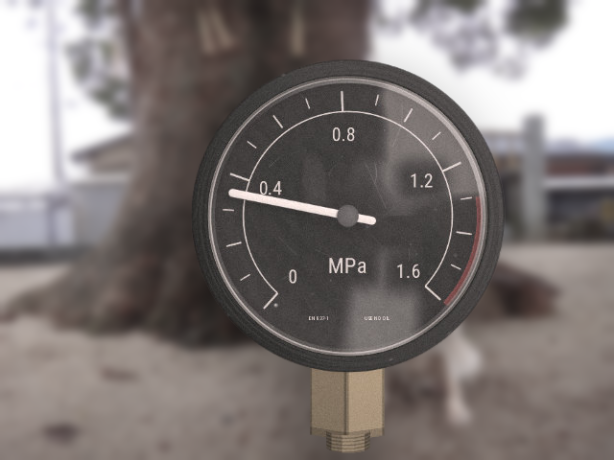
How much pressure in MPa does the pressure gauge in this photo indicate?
0.35 MPa
